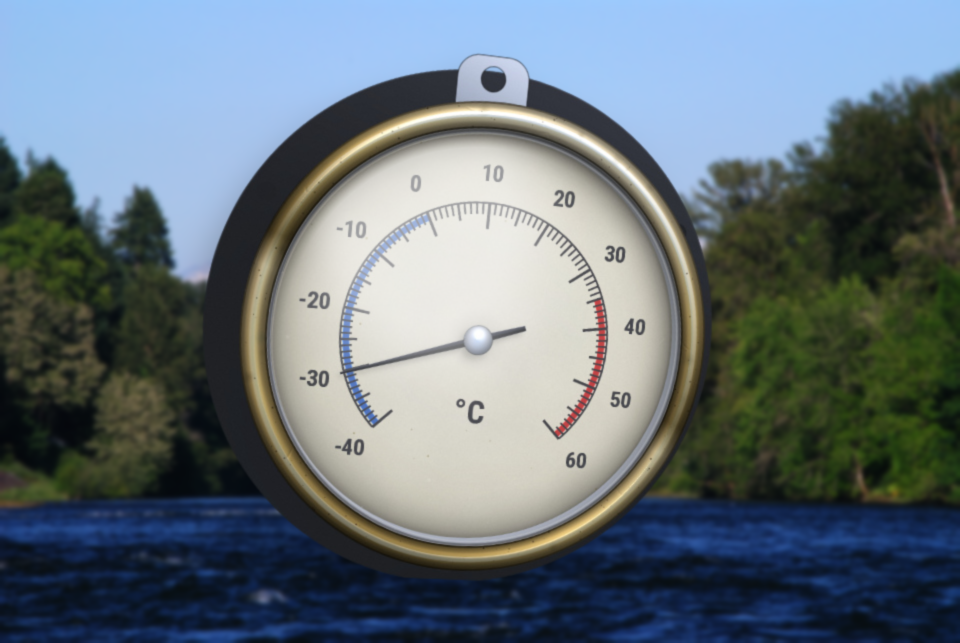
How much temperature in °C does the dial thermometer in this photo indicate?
-30 °C
